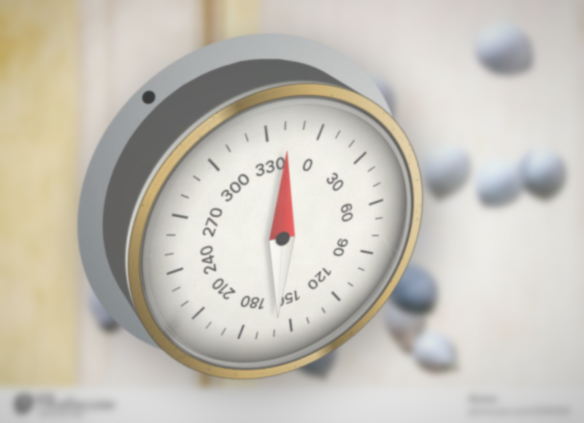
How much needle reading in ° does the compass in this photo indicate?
340 °
